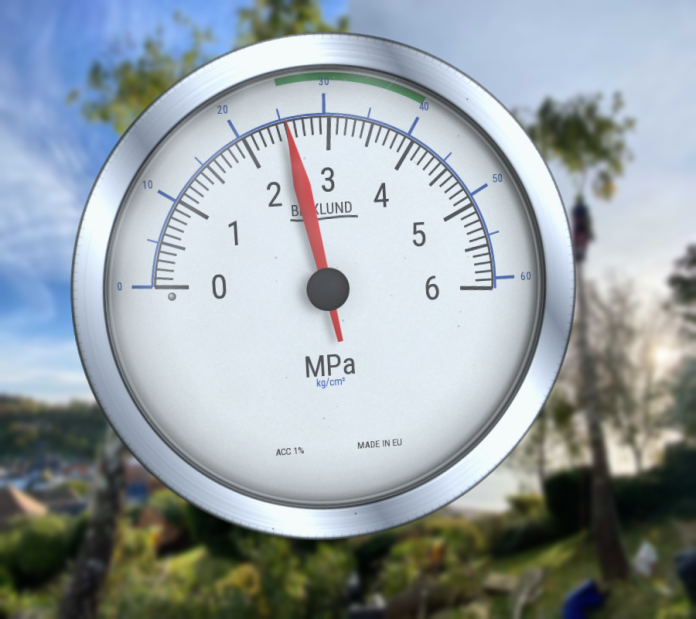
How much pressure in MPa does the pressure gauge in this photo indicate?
2.5 MPa
